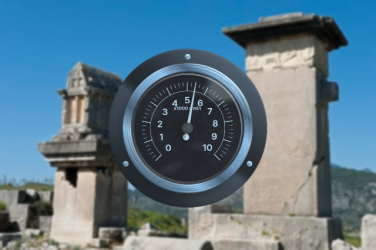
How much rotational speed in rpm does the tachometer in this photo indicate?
5400 rpm
